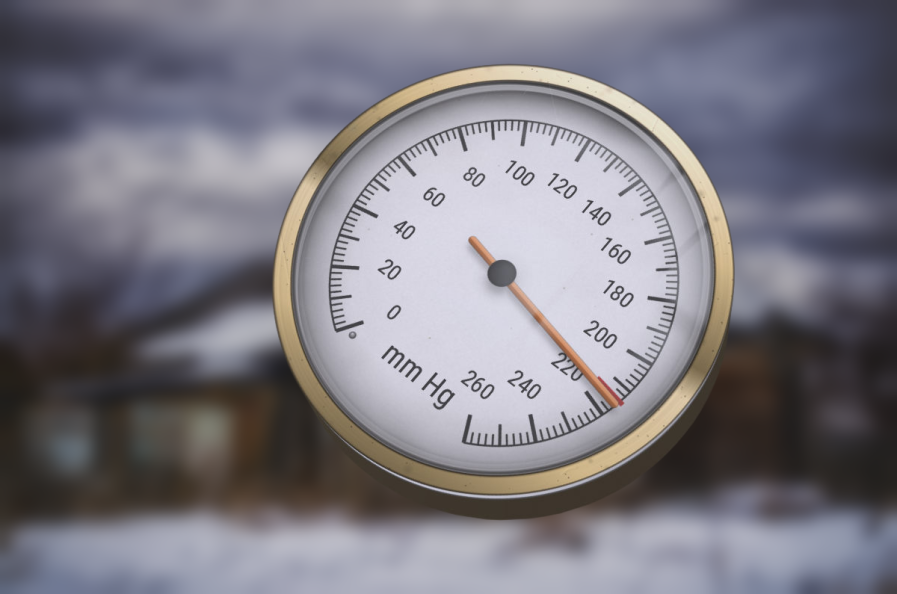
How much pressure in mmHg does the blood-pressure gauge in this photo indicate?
216 mmHg
